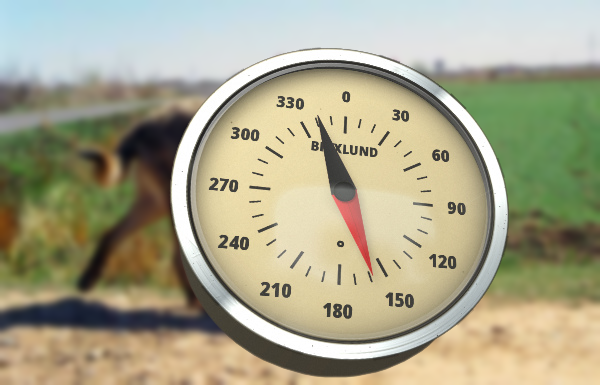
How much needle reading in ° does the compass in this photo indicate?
160 °
